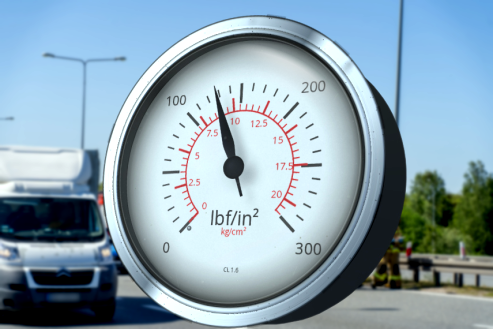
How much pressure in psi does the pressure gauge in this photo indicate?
130 psi
